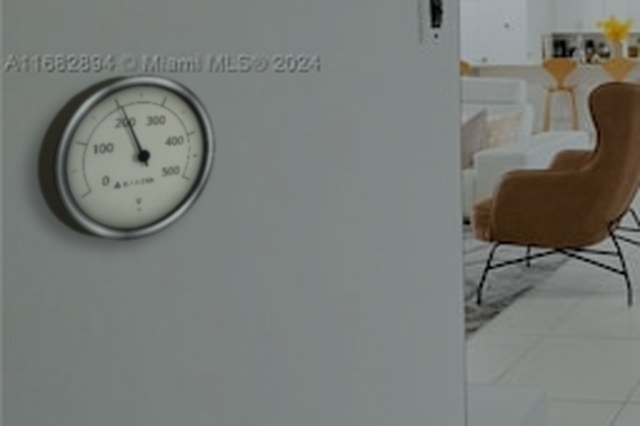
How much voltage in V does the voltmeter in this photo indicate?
200 V
